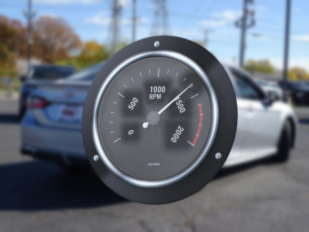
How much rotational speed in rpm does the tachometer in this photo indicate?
1400 rpm
